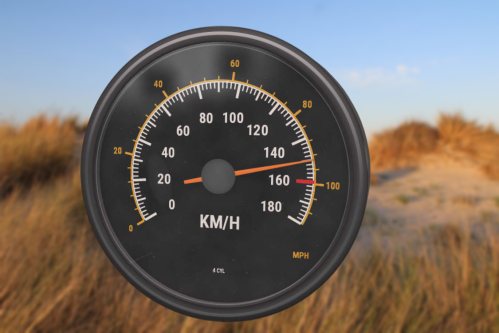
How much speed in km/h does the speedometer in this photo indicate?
150 km/h
